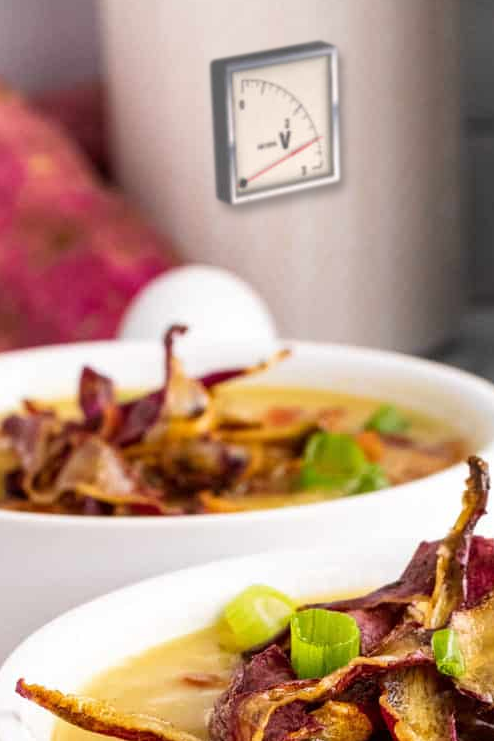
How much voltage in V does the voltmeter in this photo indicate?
2.6 V
